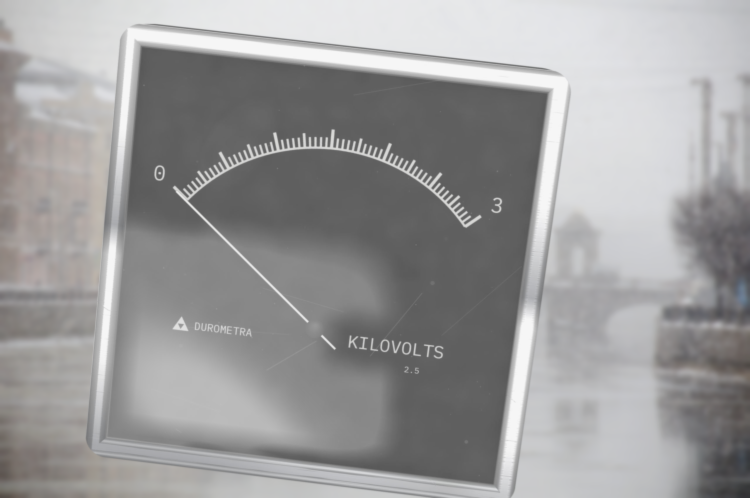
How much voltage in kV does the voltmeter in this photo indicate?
0 kV
